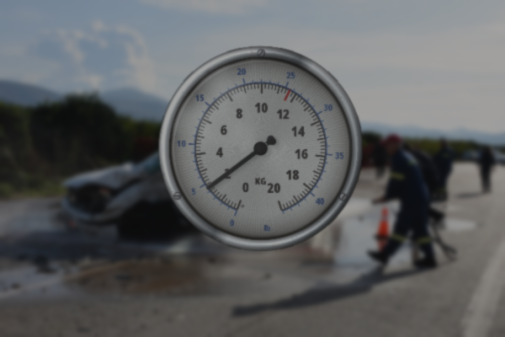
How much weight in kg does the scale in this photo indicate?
2 kg
